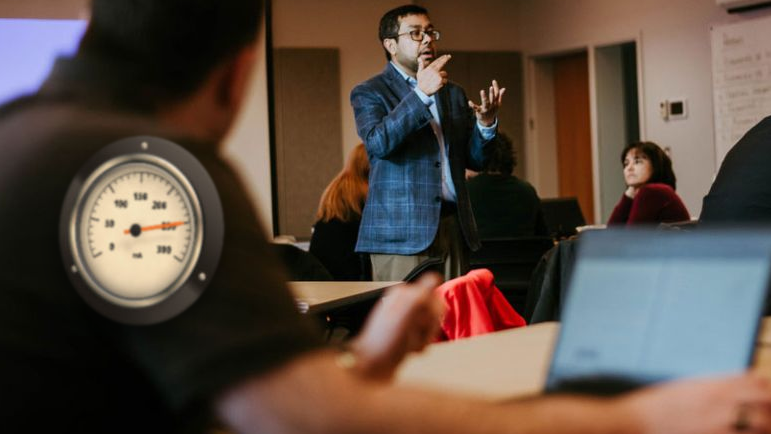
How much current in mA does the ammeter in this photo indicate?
250 mA
